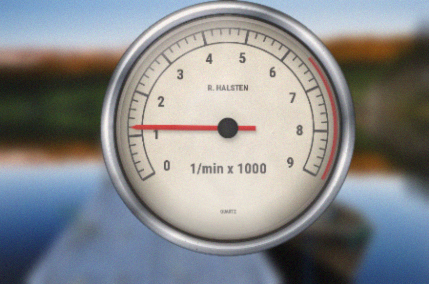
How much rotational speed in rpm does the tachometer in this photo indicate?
1200 rpm
